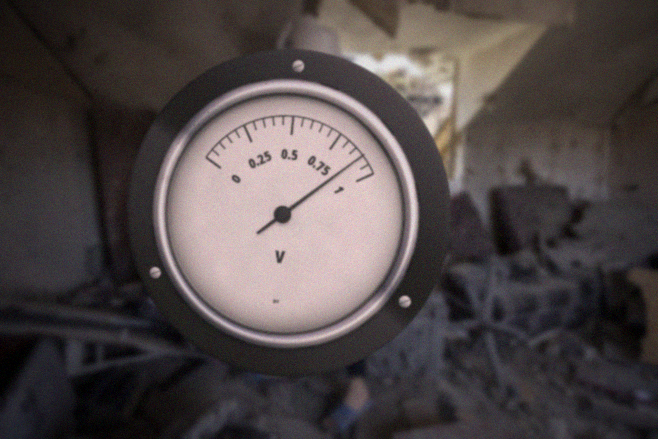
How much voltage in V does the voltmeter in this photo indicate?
0.9 V
